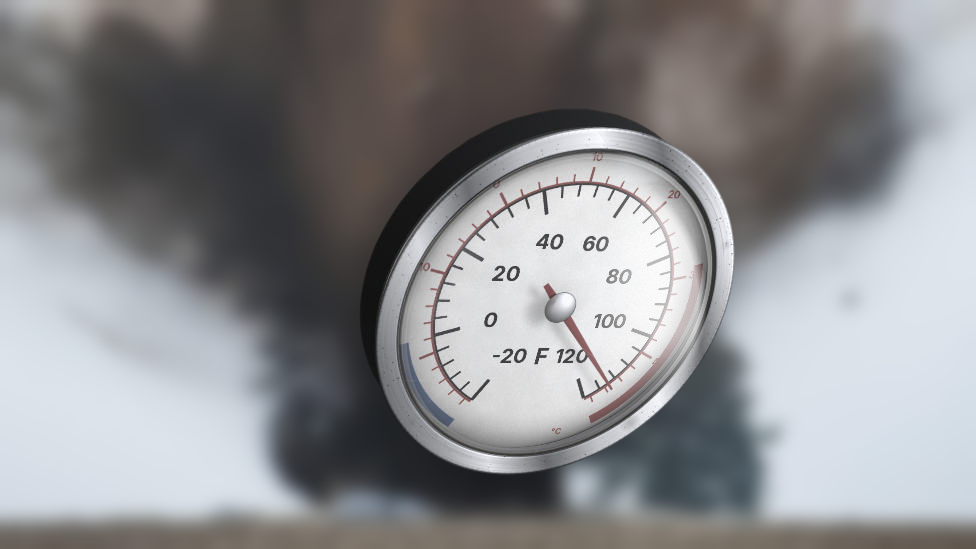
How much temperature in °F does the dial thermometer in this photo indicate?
114 °F
